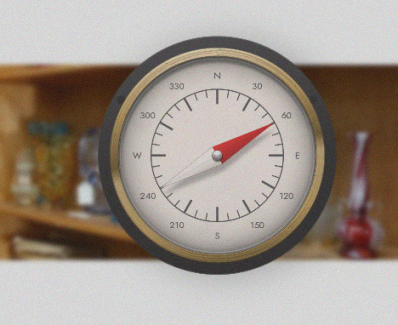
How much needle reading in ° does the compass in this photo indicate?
60 °
